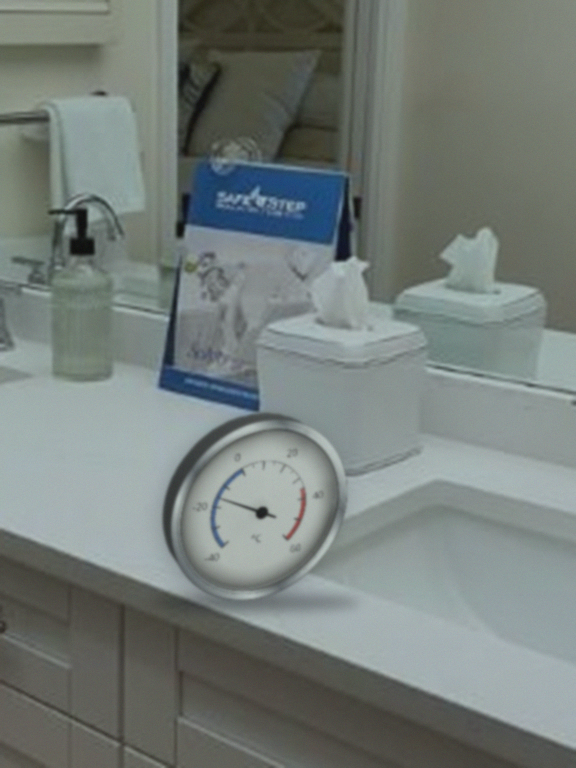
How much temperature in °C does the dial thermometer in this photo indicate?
-15 °C
